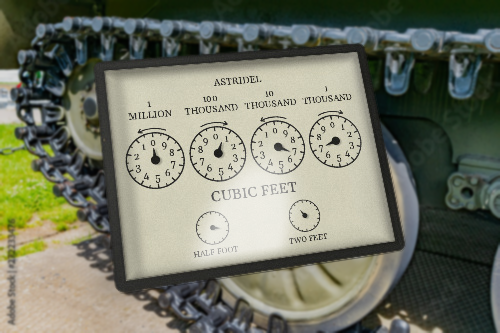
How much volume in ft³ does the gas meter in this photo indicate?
6700 ft³
